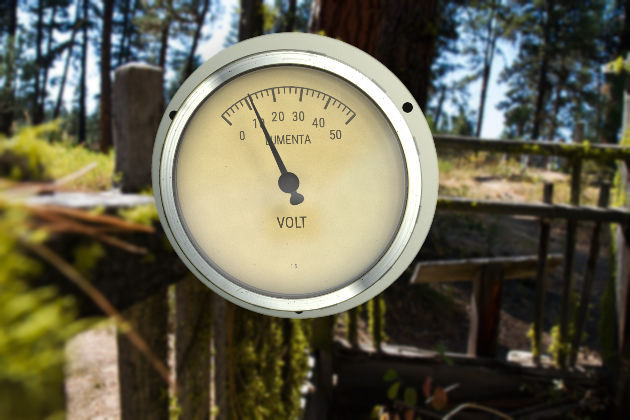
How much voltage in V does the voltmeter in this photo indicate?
12 V
